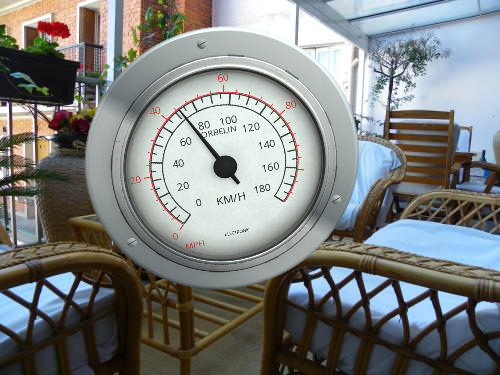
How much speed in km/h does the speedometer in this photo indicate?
72.5 km/h
